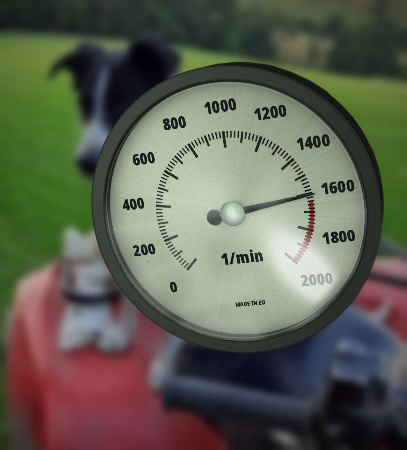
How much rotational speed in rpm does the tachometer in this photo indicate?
1600 rpm
